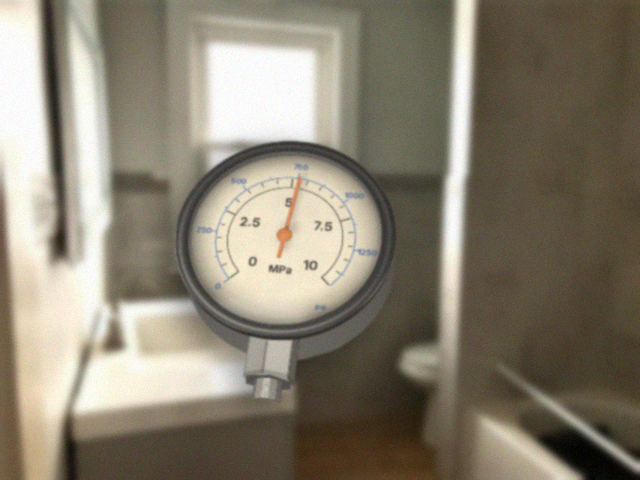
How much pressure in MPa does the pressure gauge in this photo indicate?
5.25 MPa
